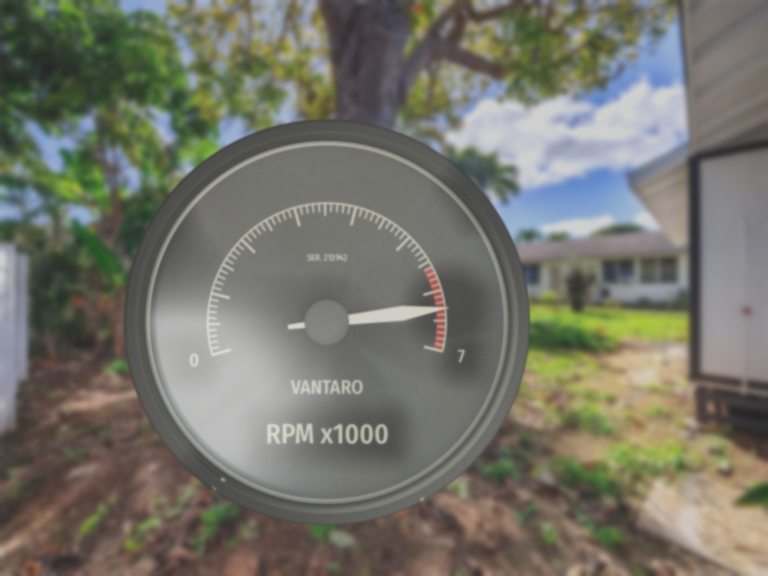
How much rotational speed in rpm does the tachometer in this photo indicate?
6300 rpm
